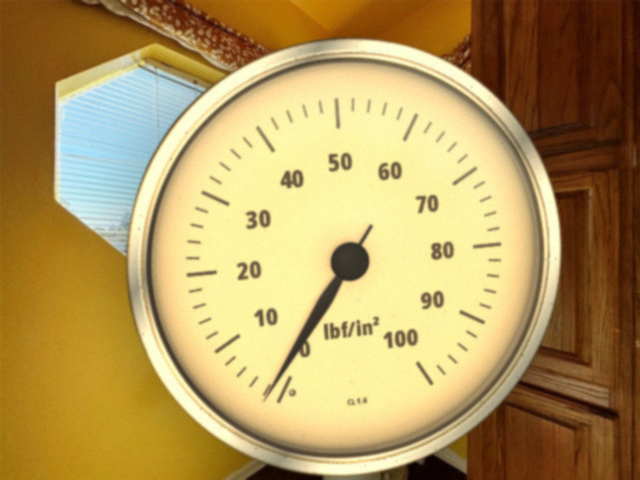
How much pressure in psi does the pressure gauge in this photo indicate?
2 psi
